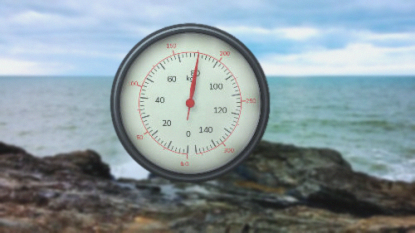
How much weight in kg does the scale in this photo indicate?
80 kg
